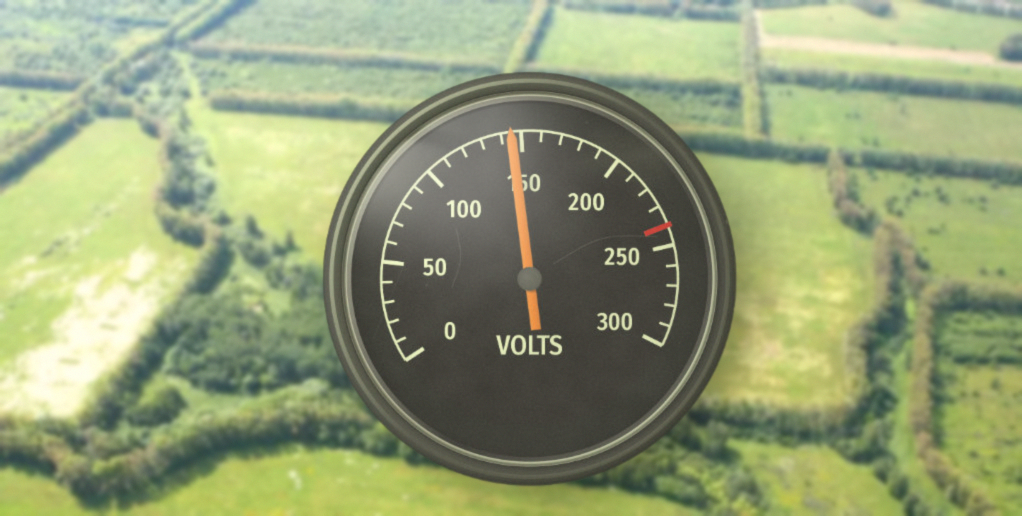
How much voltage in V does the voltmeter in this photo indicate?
145 V
